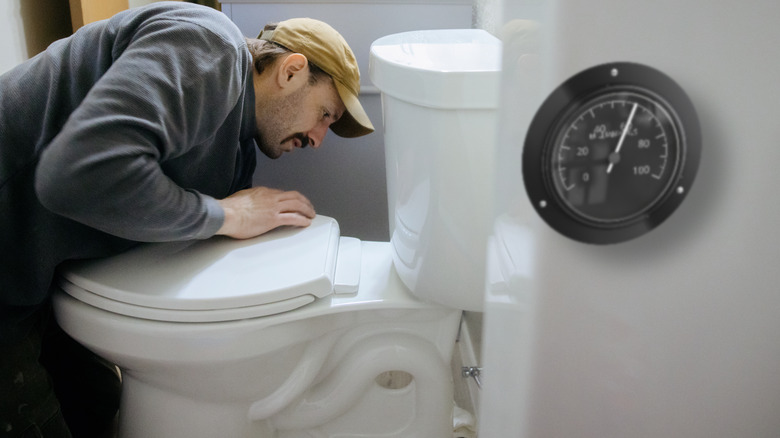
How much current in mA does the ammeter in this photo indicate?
60 mA
